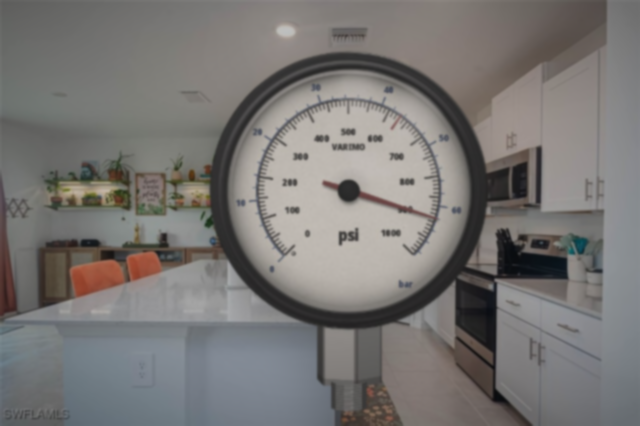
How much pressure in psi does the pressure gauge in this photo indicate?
900 psi
